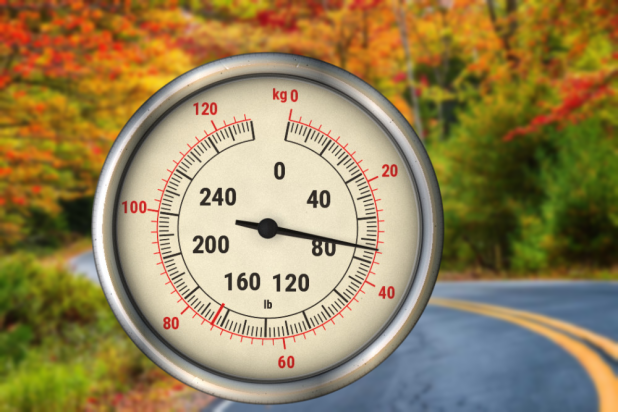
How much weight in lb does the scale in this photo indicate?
74 lb
